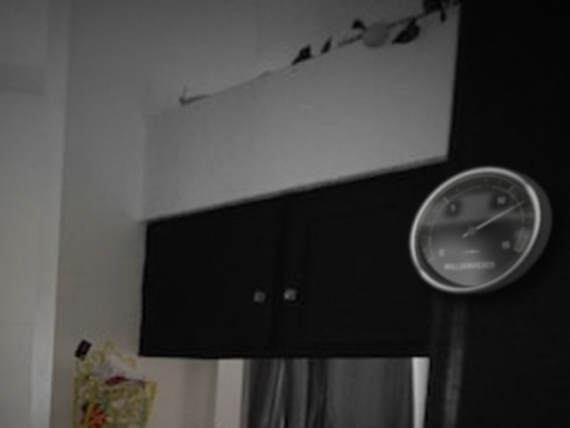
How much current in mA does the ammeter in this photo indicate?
11.5 mA
